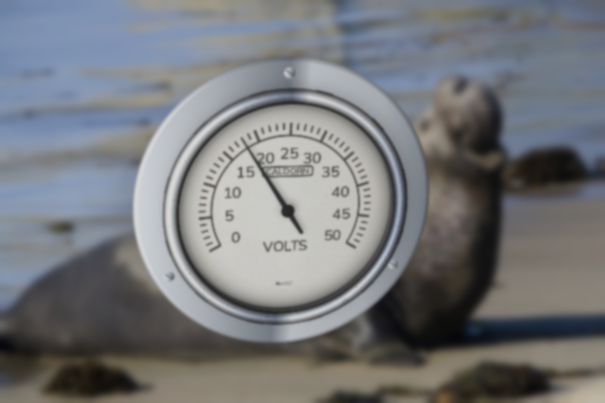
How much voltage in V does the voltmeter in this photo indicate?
18 V
